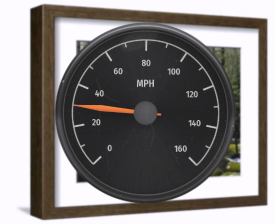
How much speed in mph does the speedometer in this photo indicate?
30 mph
